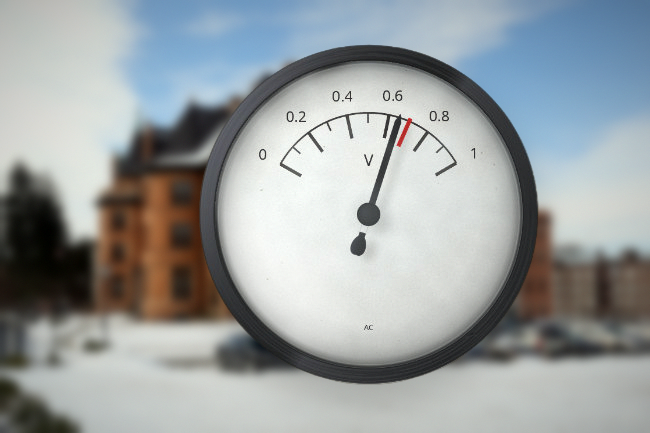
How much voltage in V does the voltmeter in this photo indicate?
0.65 V
